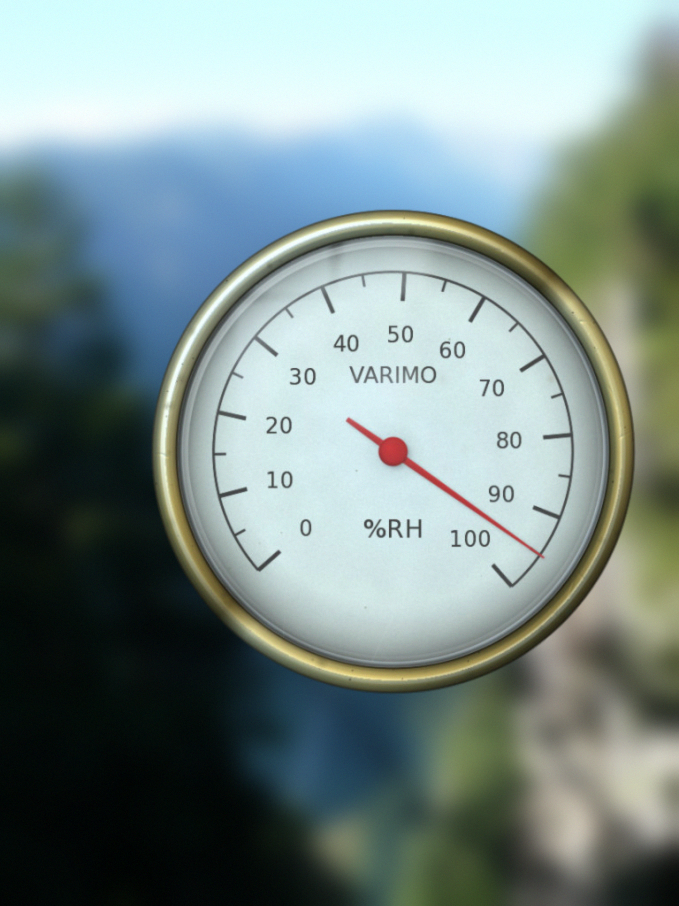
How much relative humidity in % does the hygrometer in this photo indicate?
95 %
